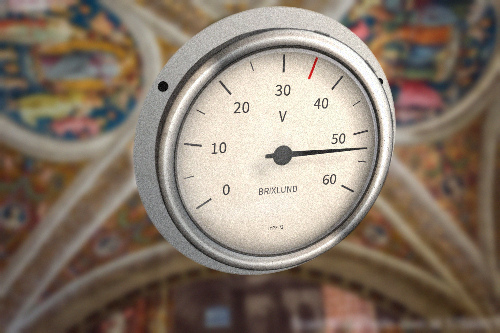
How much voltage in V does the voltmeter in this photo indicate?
52.5 V
